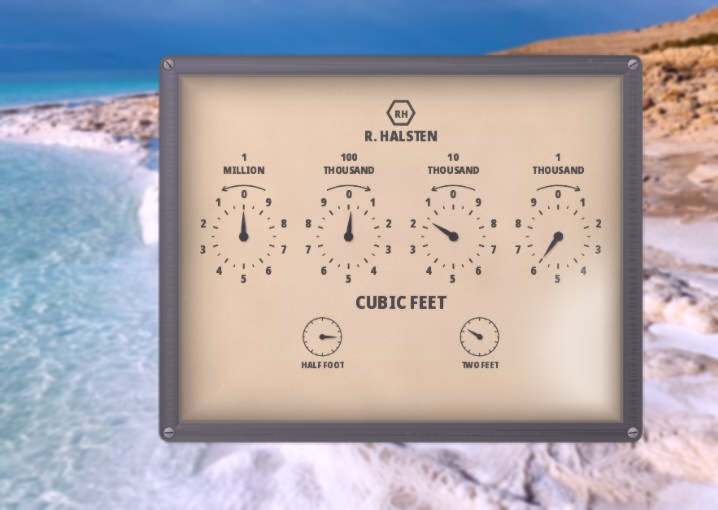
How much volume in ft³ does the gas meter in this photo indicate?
1600 ft³
